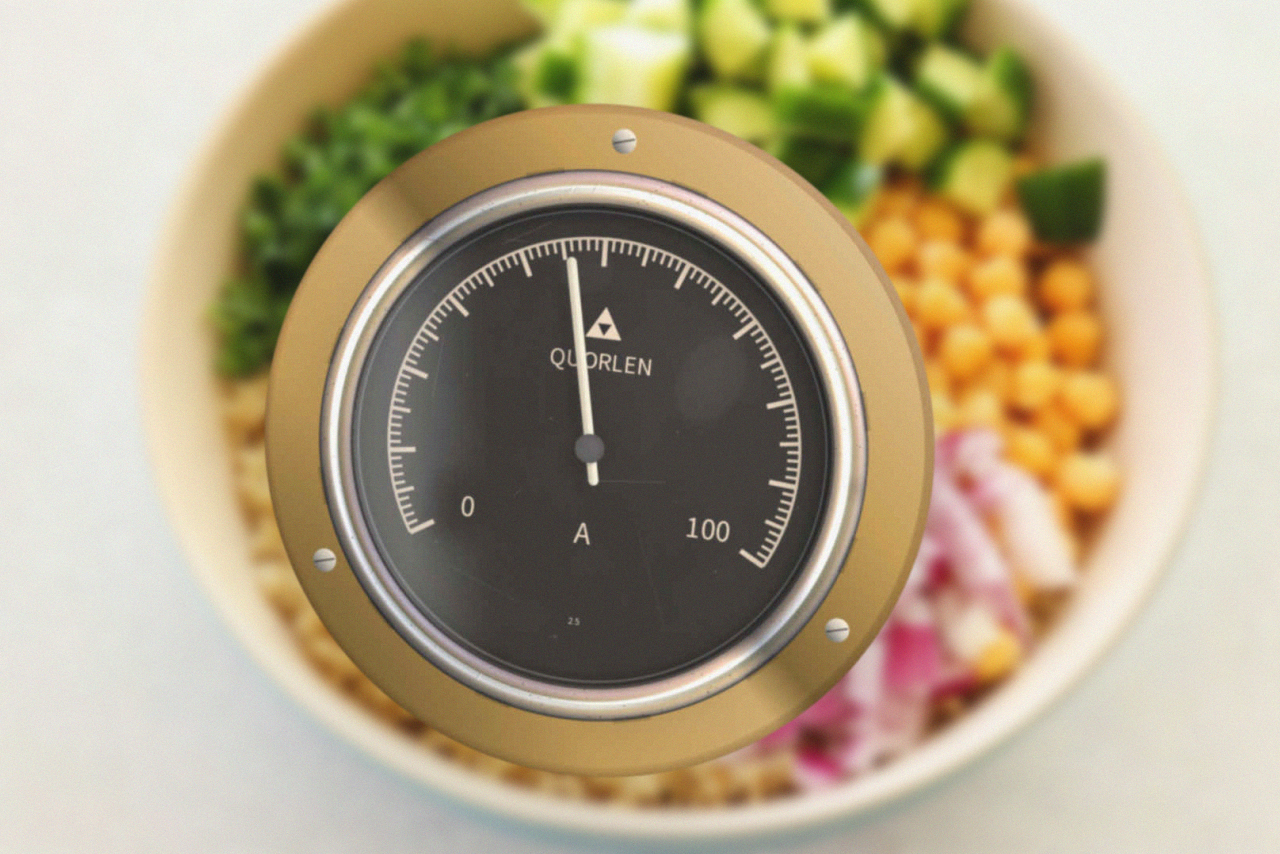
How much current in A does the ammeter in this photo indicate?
46 A
